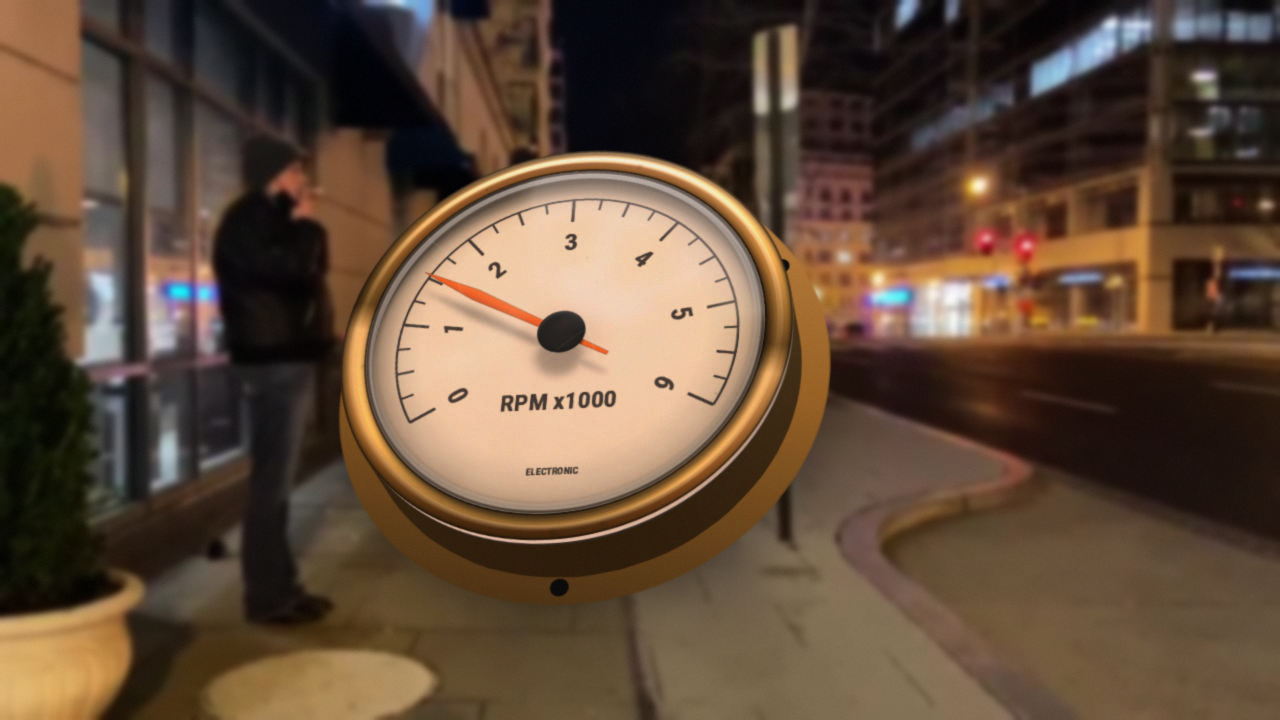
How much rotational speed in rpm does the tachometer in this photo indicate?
1500 rpm
